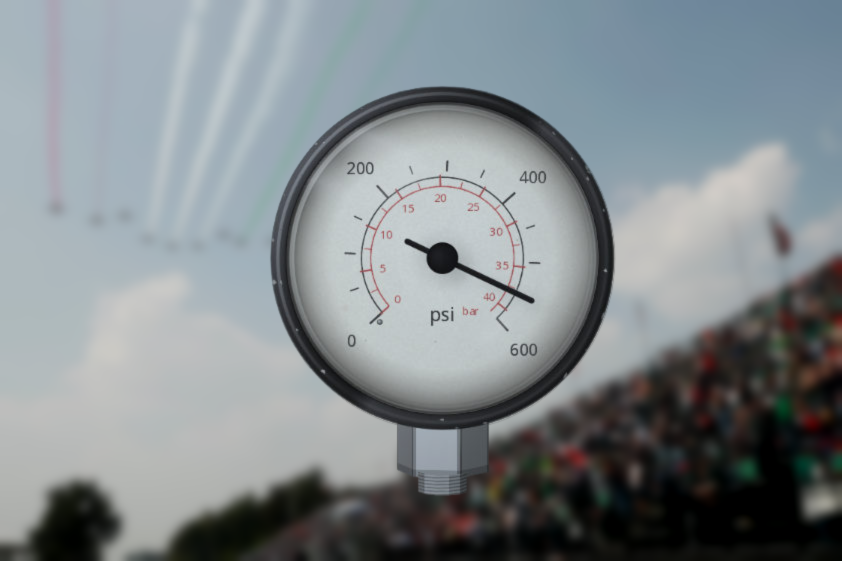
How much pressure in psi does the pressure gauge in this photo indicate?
550 psi
